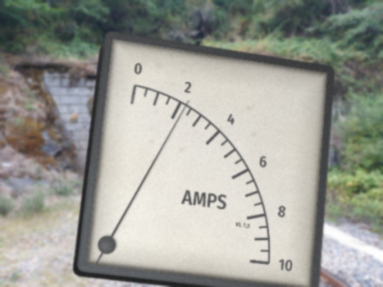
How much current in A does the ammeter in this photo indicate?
2.25 A
